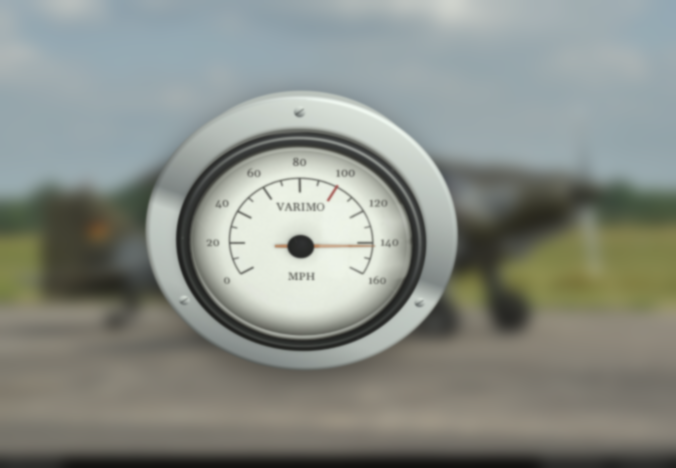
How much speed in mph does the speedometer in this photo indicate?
140 mph
